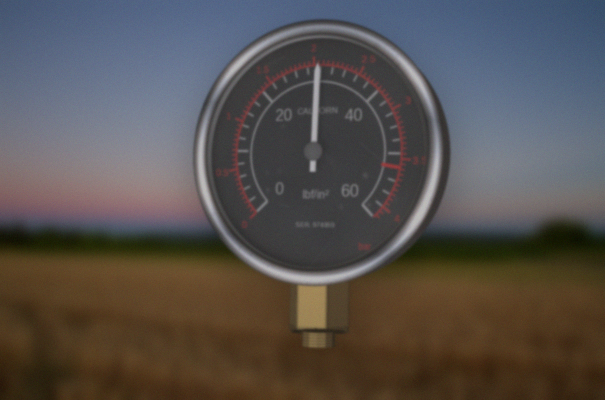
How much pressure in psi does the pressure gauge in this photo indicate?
30 psi
